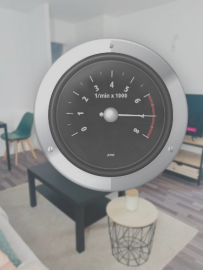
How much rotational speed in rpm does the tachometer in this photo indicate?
7000 rpm
